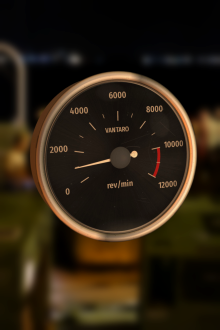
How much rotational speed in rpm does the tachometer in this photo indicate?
1000 rpm
